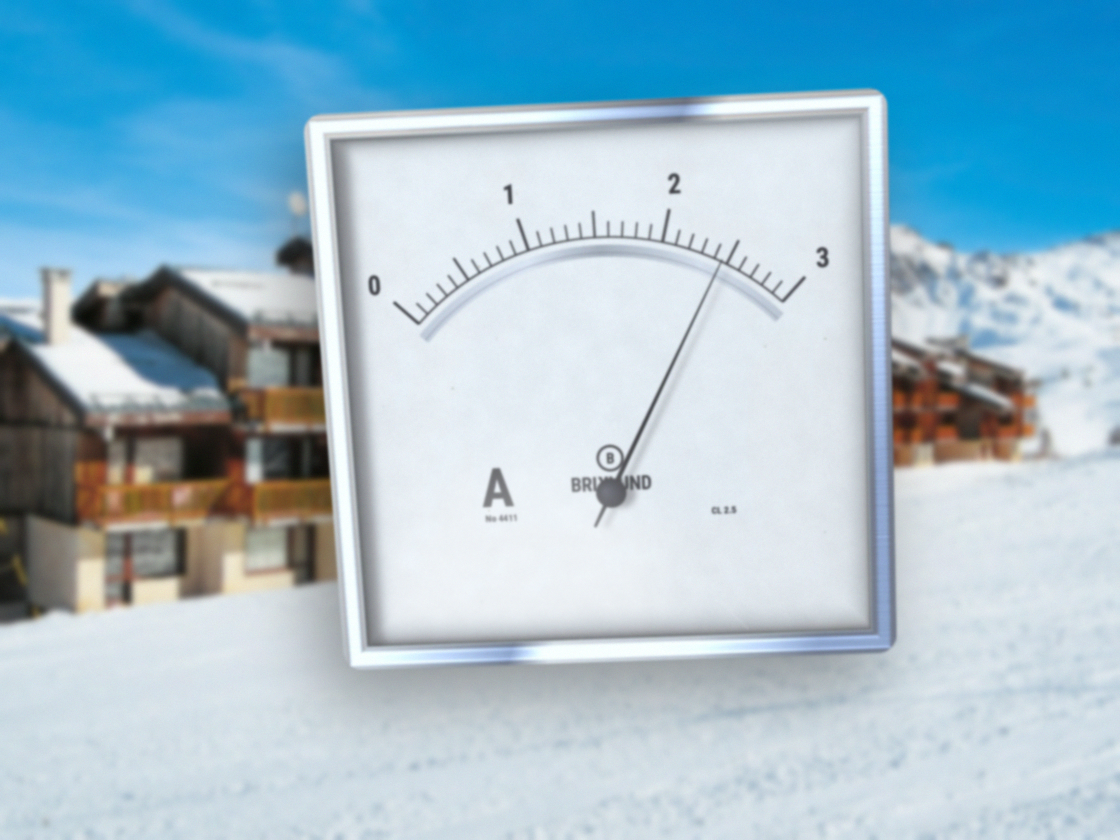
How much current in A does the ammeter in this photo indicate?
2.45 A
